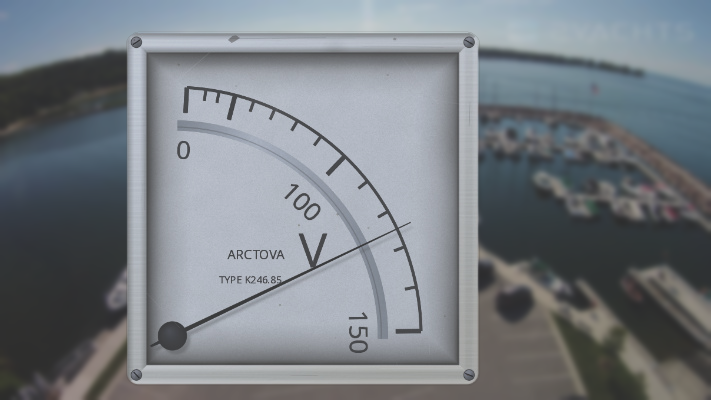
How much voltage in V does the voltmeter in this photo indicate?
125 V
